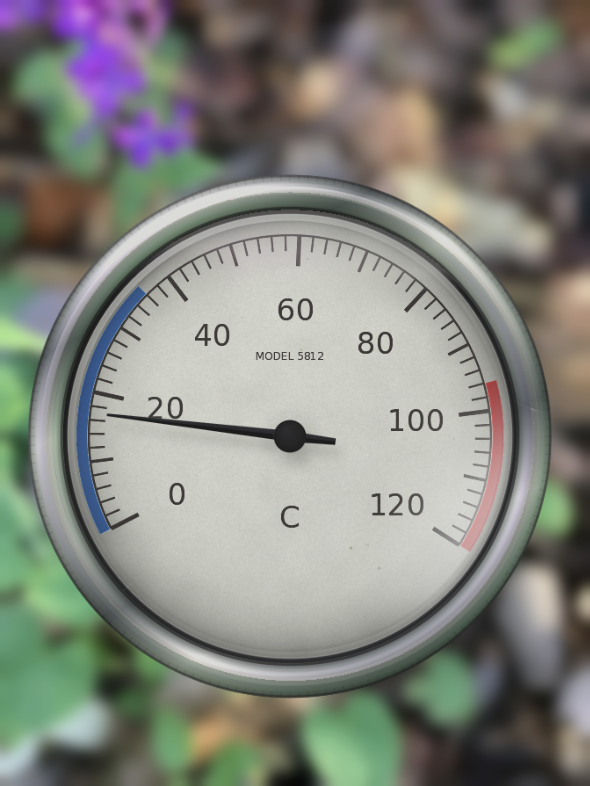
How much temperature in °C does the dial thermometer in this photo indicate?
17 °C
